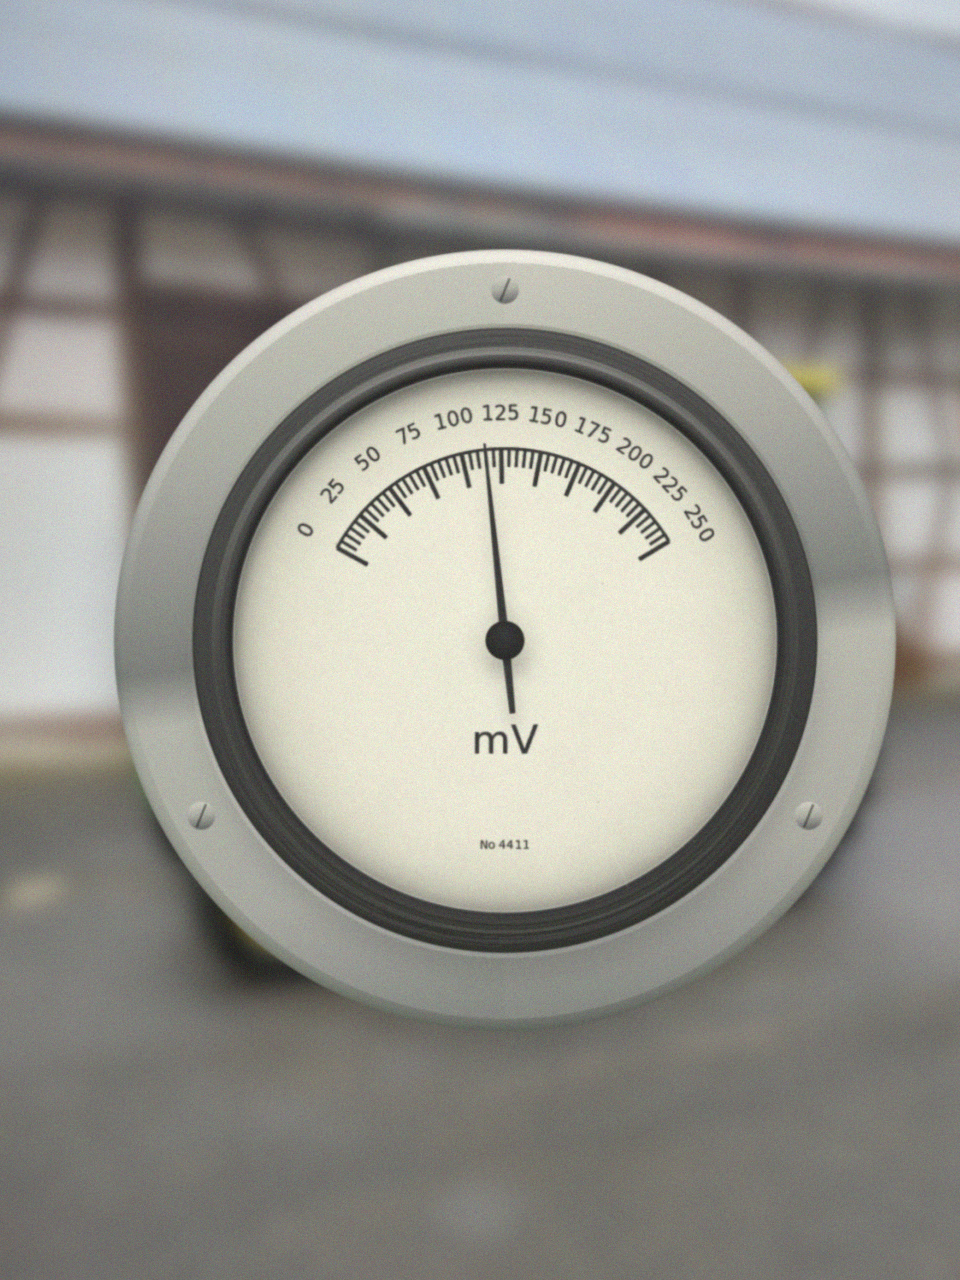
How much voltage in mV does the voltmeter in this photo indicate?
115 mV
